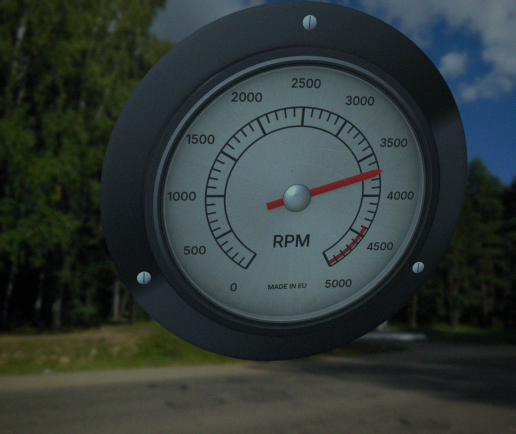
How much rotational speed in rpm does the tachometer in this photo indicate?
3700 rpm
